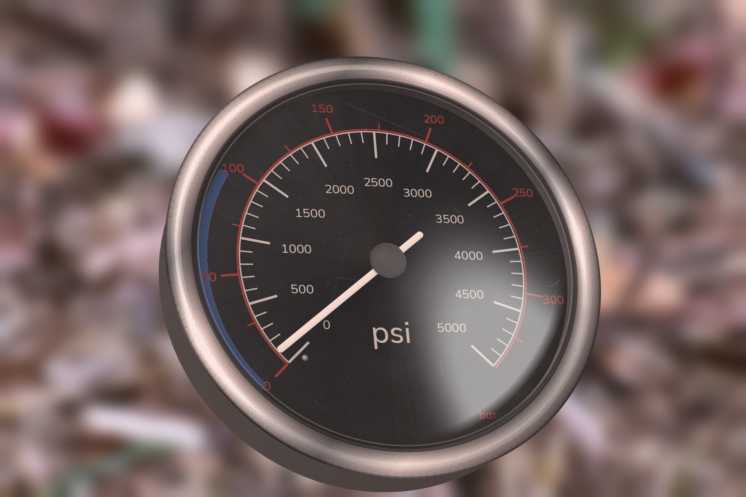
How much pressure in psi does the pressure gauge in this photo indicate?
100 psi
